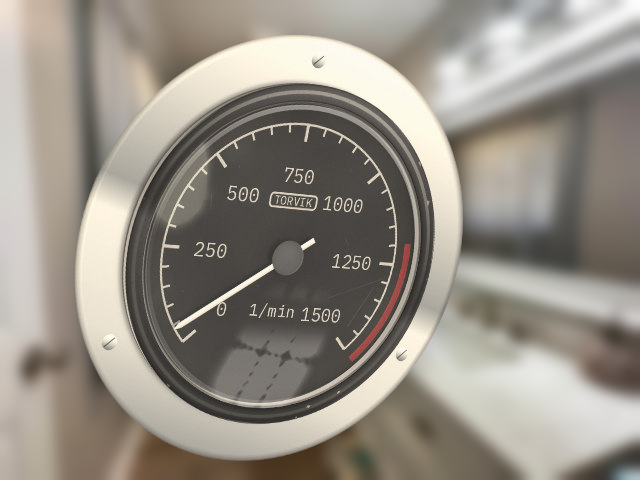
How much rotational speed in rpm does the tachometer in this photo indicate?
50 rpm
